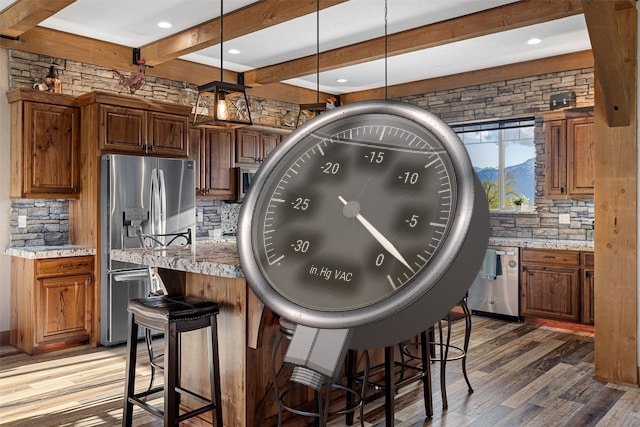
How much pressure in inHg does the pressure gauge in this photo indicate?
-1.5 inHg
